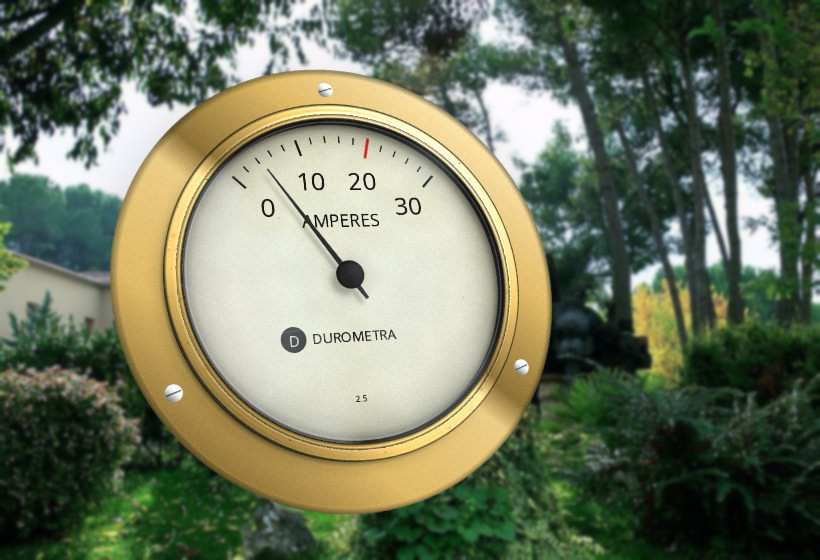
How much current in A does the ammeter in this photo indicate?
4 A
